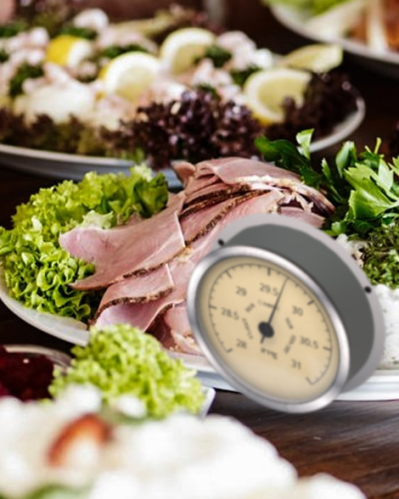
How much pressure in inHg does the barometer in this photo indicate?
29.7 inHg
